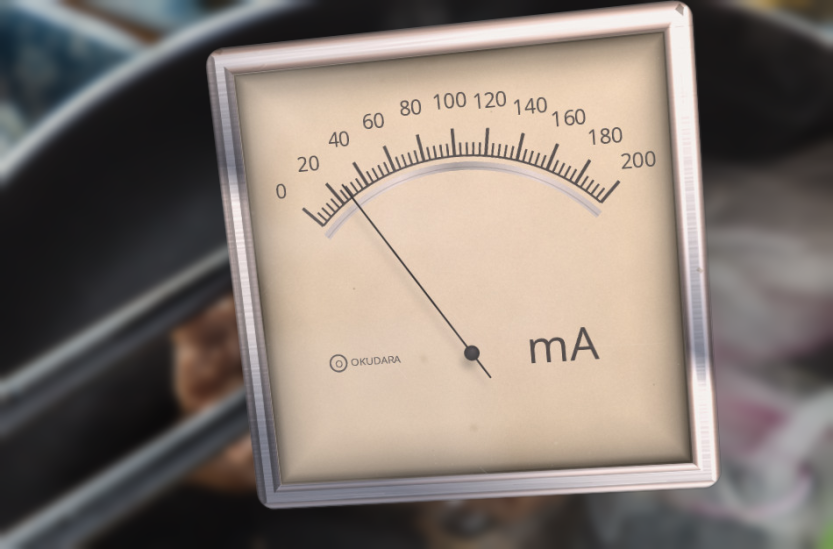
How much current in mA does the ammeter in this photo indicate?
28 mA
